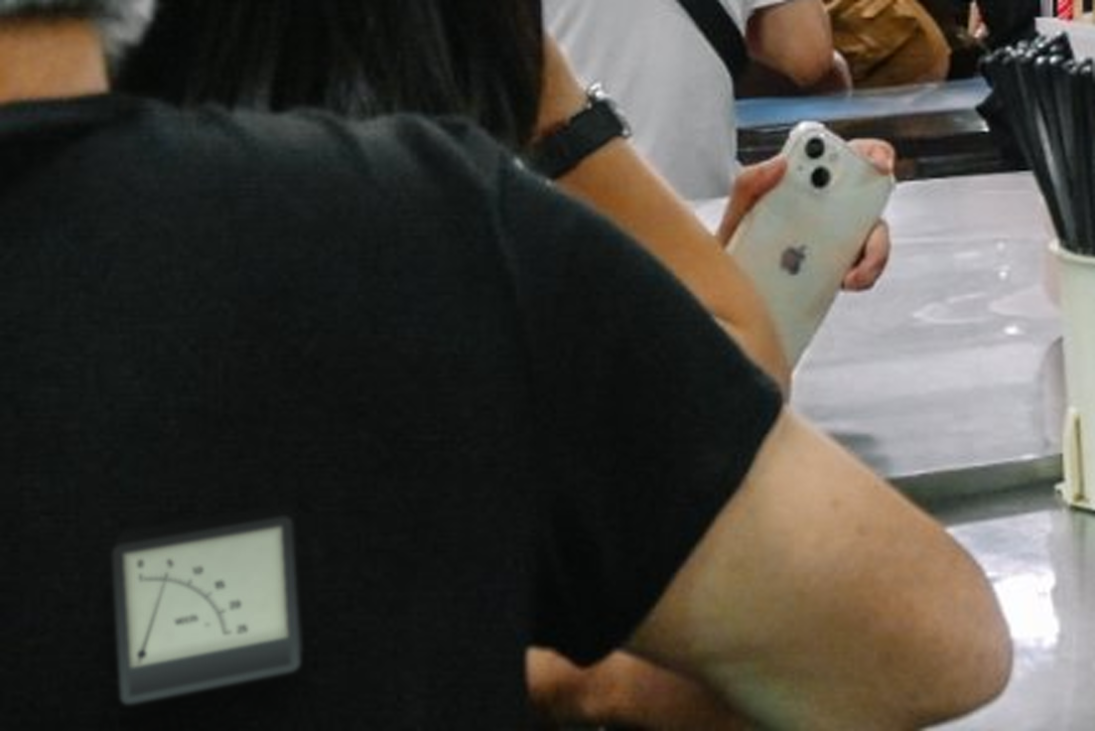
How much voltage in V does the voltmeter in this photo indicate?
5 V
